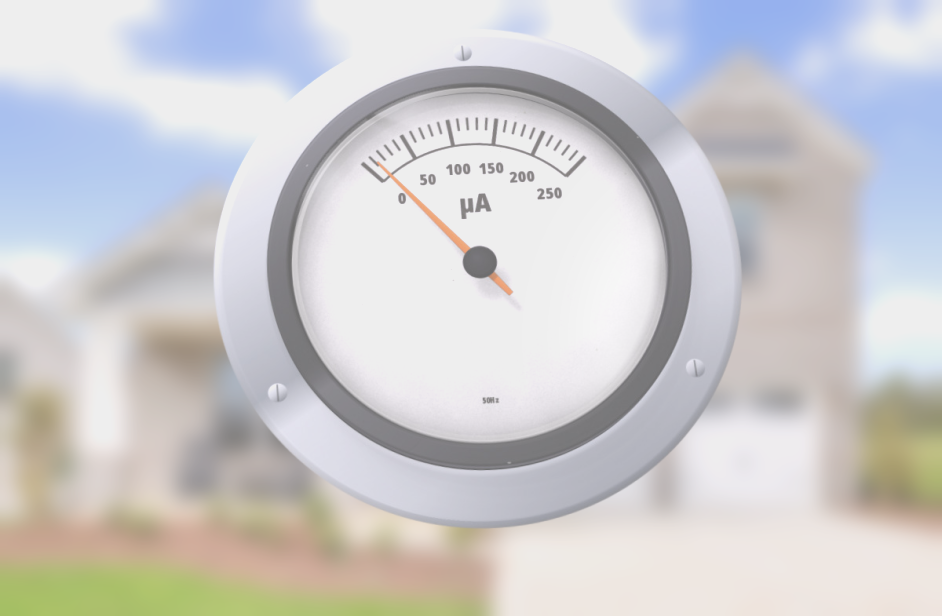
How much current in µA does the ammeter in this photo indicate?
10 µA
